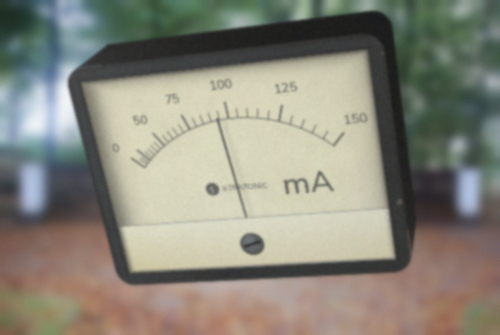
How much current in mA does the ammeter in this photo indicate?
95 mA
